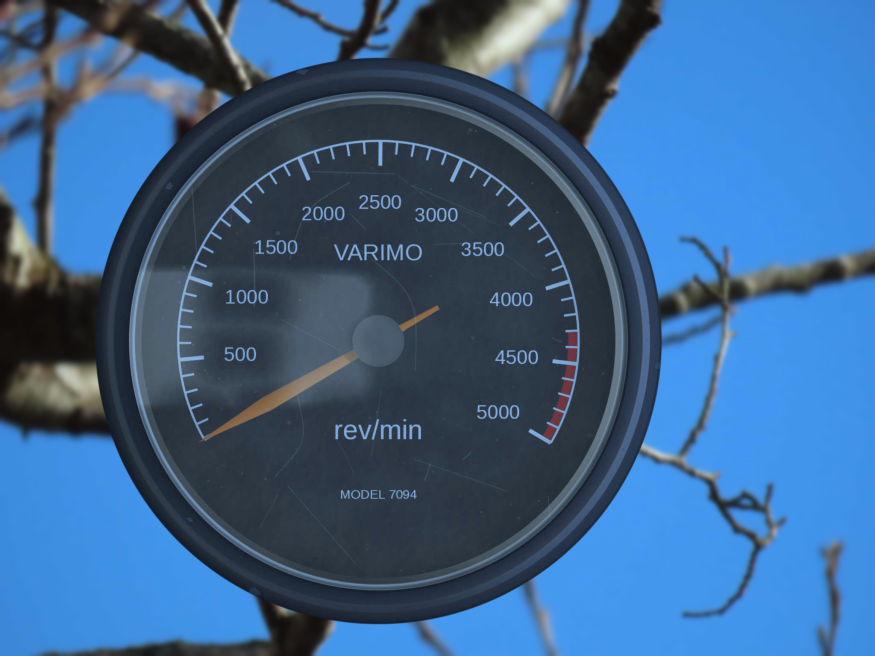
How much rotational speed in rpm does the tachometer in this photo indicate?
0 rpm
